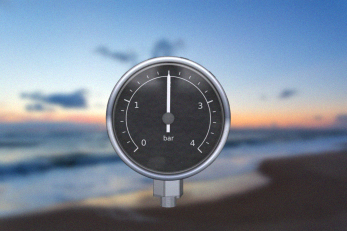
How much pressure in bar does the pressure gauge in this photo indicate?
2 bar
